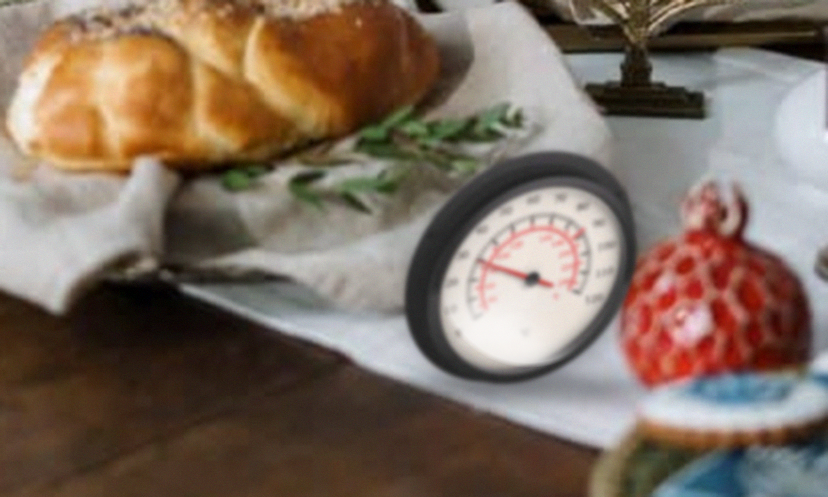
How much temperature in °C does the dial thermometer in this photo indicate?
30 °C
